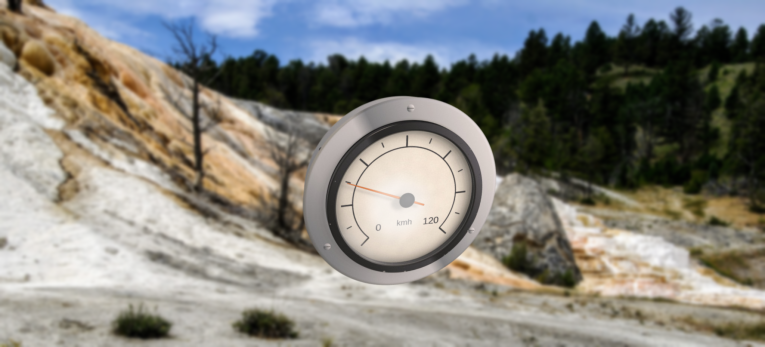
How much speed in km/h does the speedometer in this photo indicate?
30 km/h
